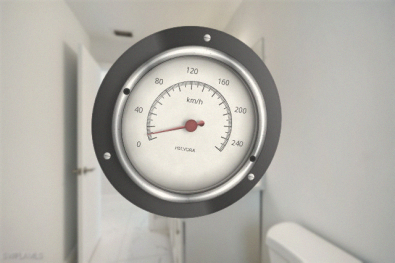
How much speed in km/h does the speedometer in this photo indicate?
10 km/h
